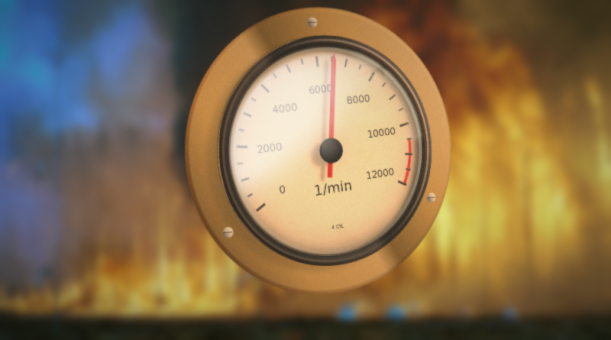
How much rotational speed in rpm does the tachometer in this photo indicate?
6500 rpm
